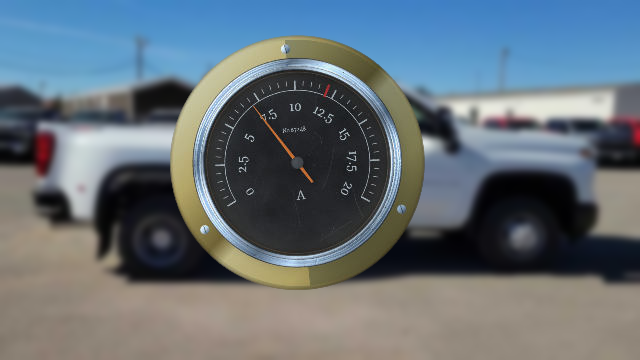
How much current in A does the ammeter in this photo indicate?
7 A
